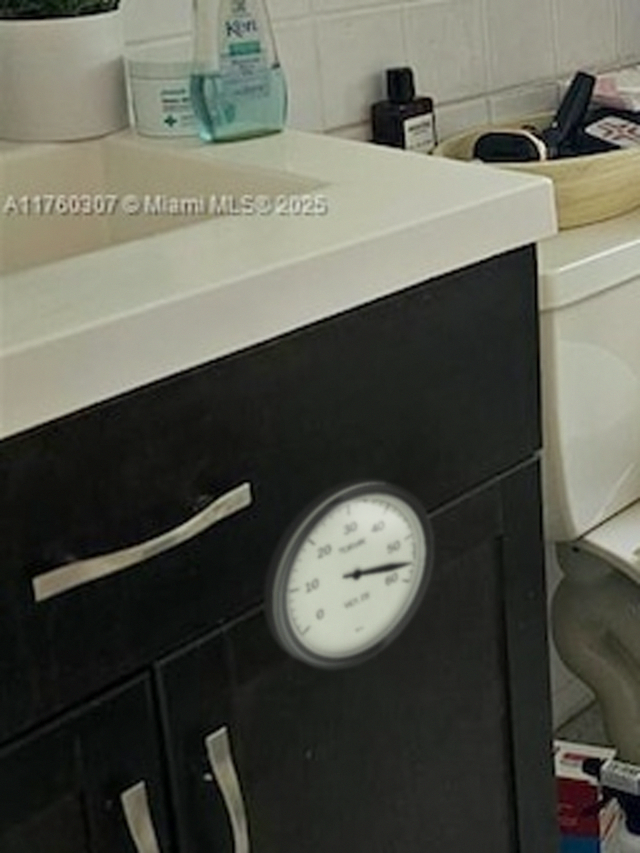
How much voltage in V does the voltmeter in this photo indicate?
56 V
